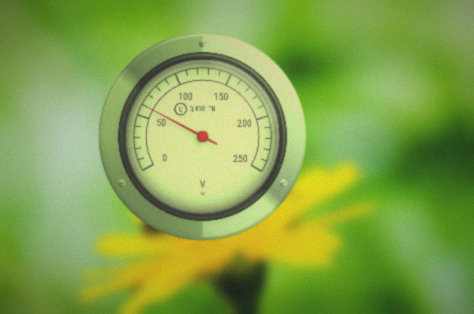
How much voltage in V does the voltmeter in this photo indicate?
60 V
